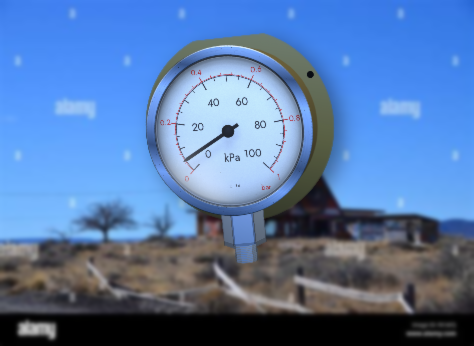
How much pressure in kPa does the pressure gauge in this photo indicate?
5 kPa
